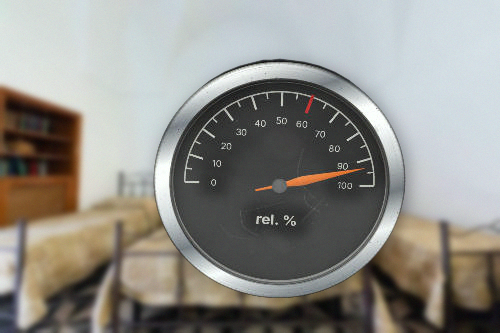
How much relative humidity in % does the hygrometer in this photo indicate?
92.5 %
